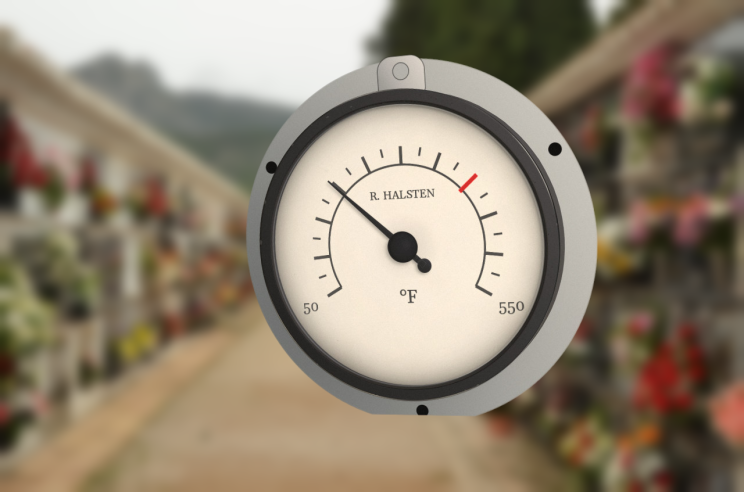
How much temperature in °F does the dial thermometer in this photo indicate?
200 °F
